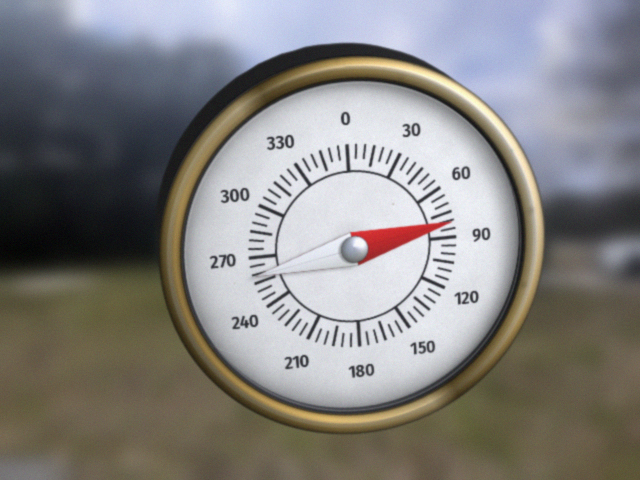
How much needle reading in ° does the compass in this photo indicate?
80 °
